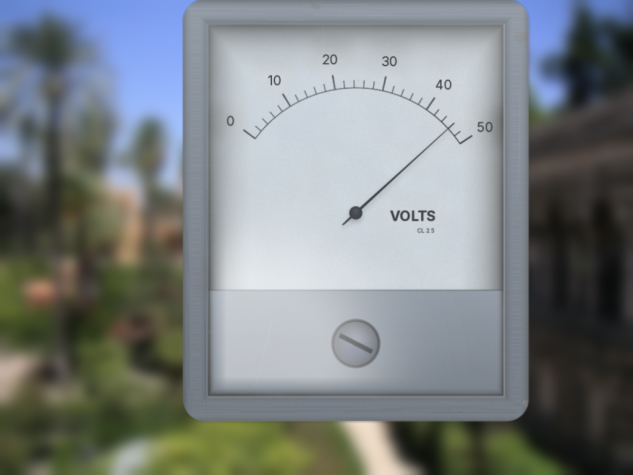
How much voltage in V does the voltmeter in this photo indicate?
46 V
